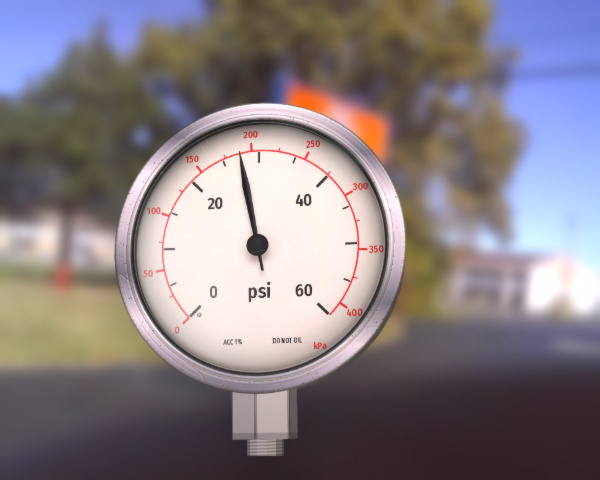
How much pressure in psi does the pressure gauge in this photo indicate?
27.5 psi
